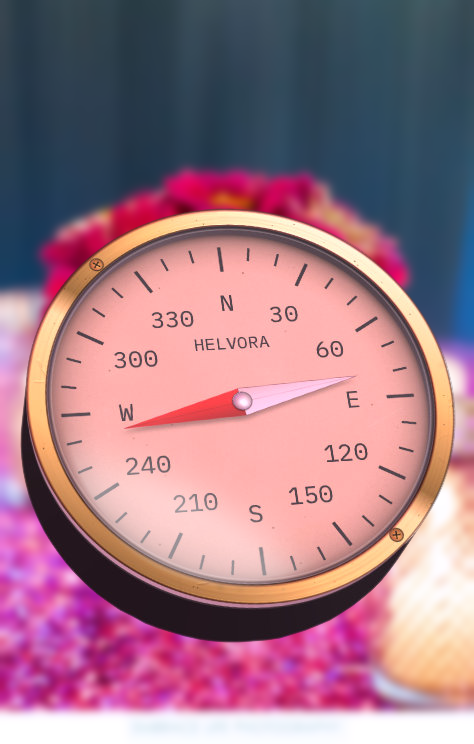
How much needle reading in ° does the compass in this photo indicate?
260 °
